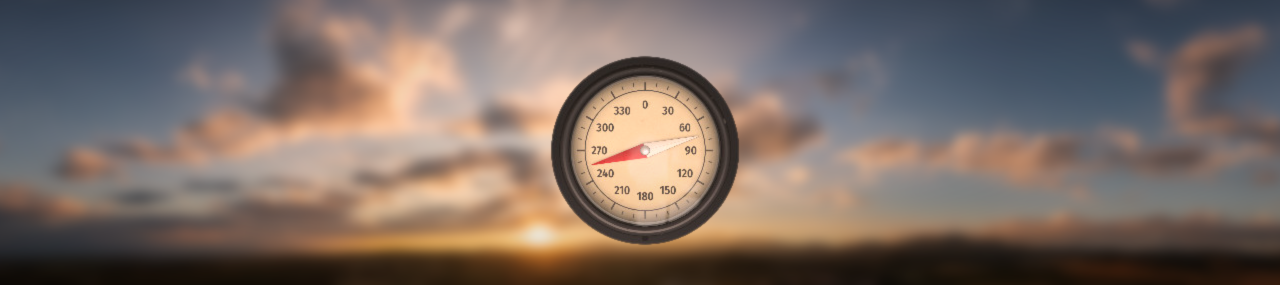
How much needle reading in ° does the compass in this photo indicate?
255 °
